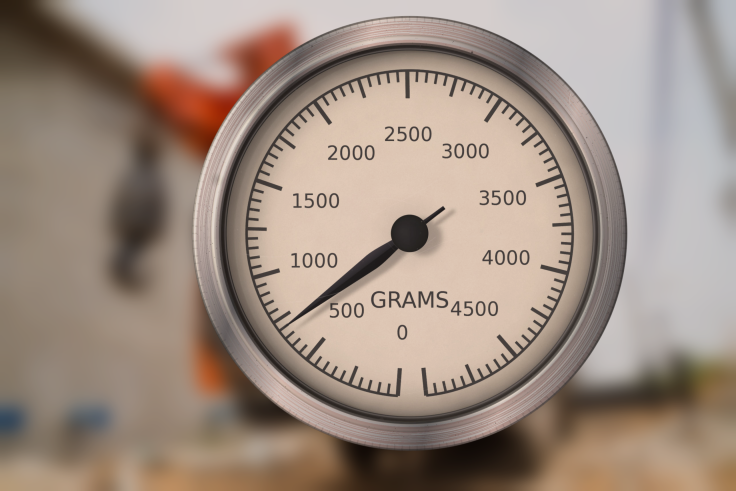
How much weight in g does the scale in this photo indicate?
700 g
